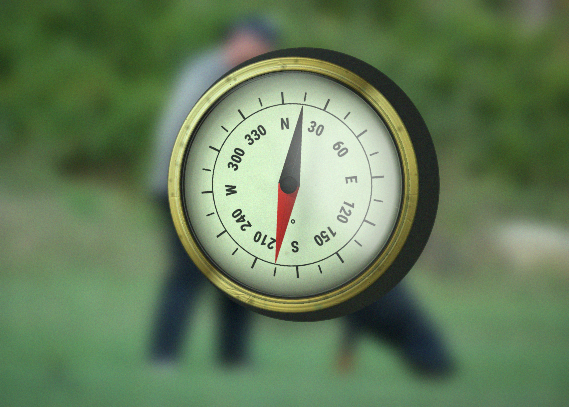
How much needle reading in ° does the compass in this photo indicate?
195 °
